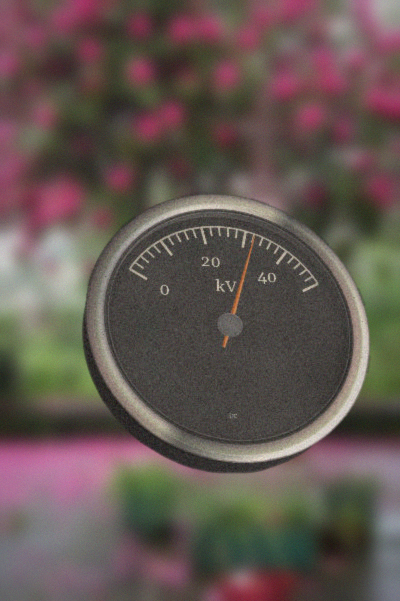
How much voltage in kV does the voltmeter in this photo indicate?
32 kV
